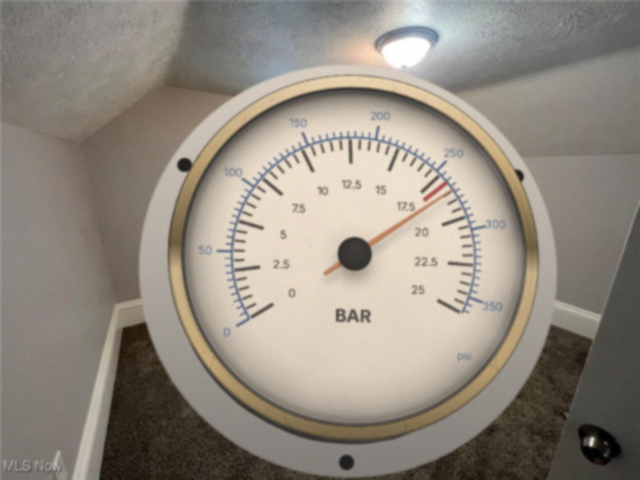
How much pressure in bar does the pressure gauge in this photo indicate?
18.5 bar
